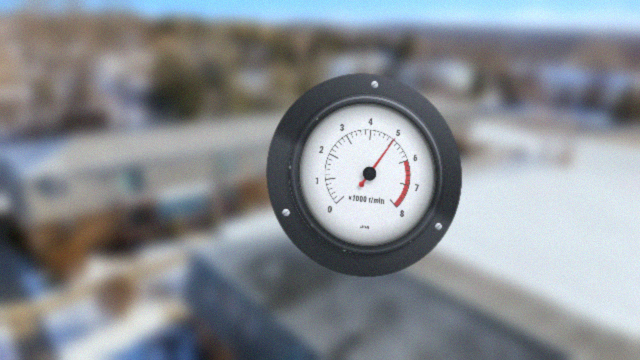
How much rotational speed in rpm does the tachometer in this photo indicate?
5000 rpm
